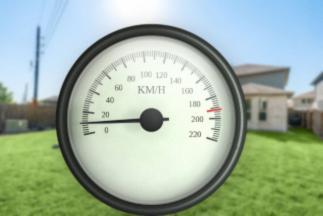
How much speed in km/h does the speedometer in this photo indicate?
10 km/h
